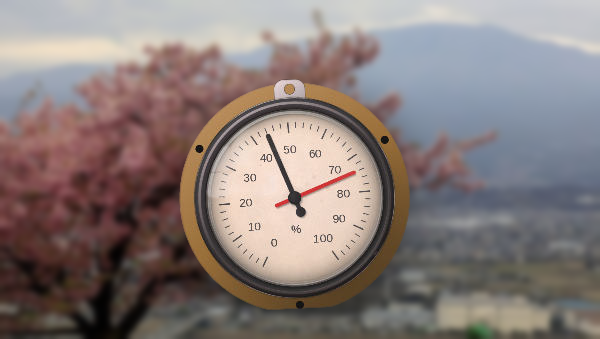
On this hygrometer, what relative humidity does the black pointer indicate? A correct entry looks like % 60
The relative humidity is % 44
